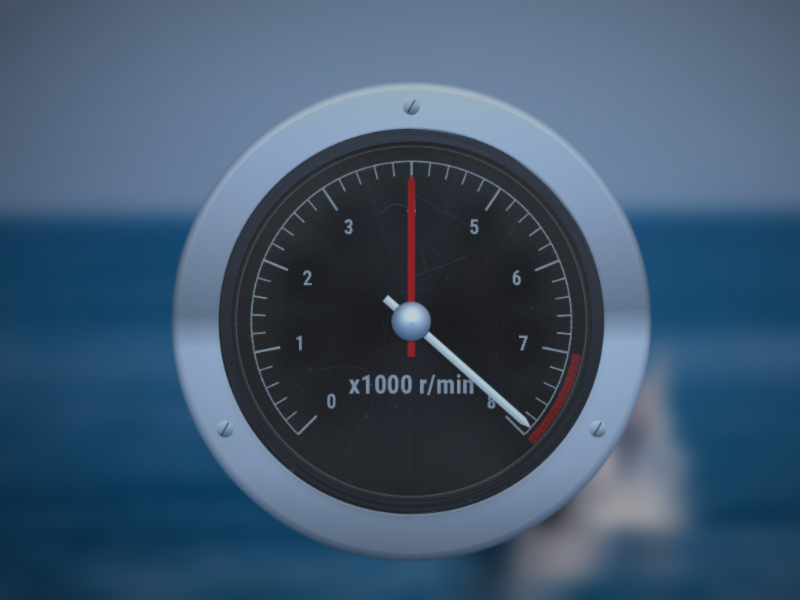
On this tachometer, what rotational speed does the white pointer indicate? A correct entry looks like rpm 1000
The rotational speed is rpm 7900
